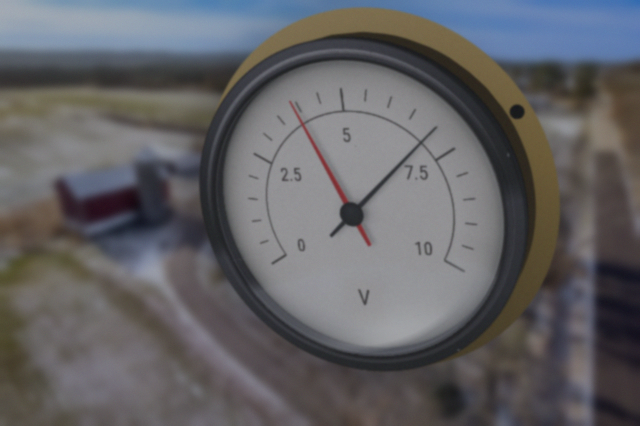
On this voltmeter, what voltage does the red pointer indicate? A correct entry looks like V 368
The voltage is V 4
